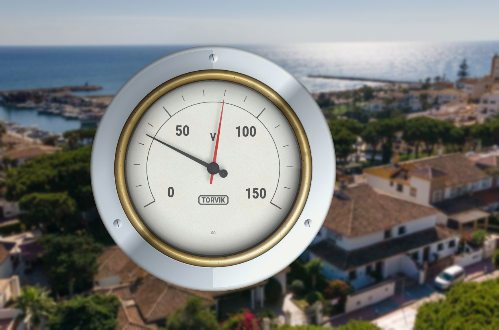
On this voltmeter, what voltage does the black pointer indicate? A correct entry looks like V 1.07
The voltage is V 35
